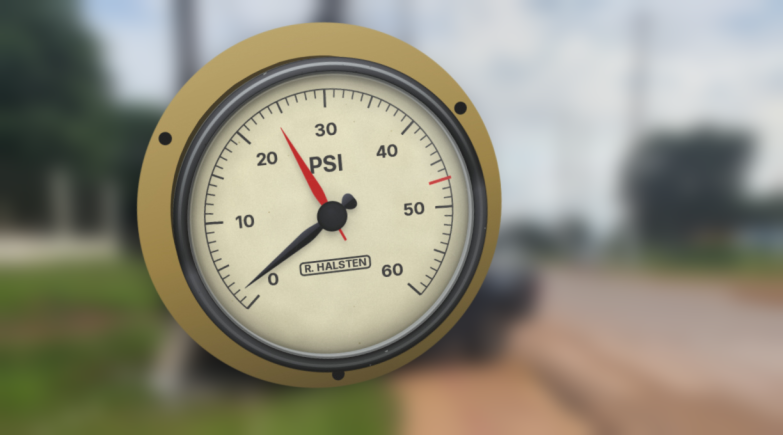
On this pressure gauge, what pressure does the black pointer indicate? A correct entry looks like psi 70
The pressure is psi 2
